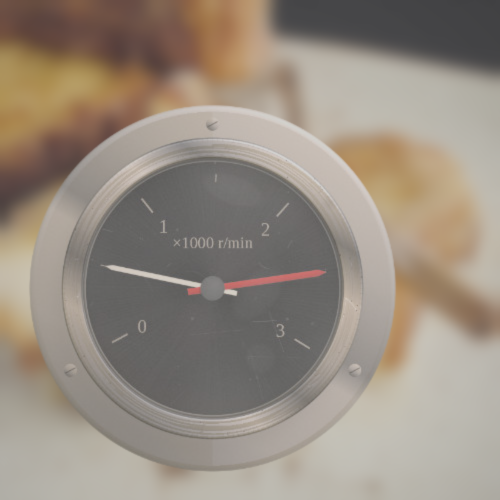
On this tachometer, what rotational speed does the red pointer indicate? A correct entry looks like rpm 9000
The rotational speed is rpm 2500
